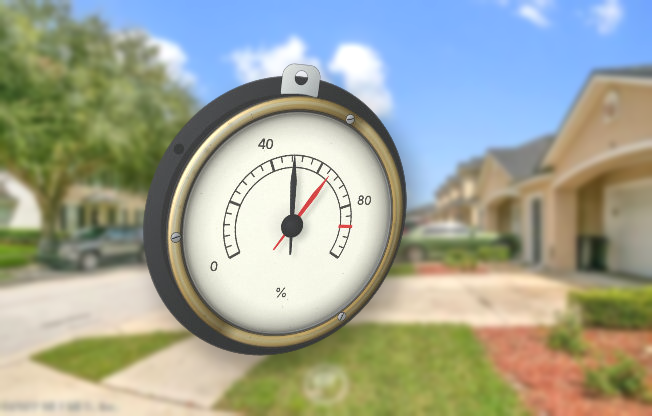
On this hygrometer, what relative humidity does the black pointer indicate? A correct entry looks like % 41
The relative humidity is % 48
